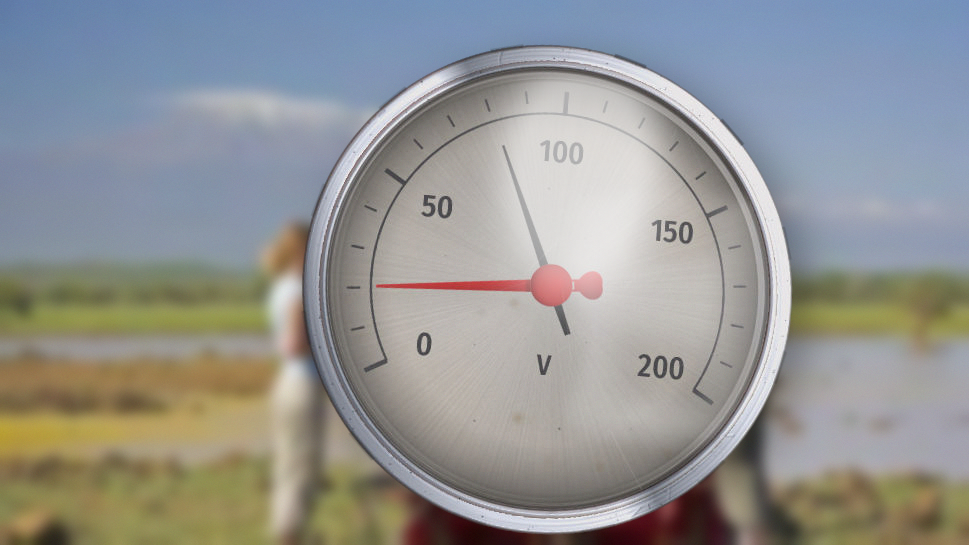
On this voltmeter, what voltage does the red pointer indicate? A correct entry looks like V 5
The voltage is V 20
